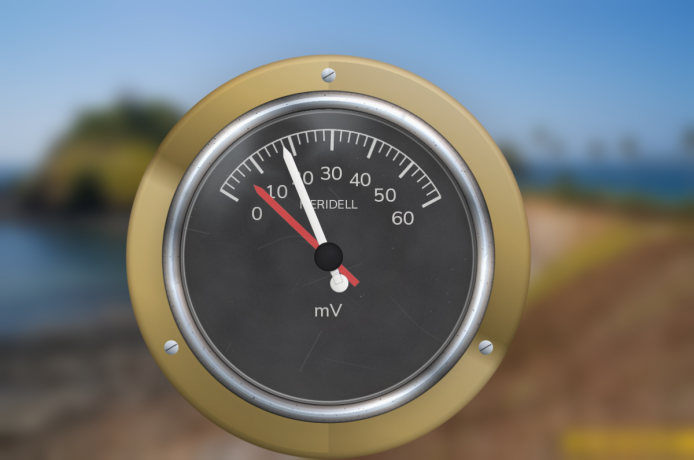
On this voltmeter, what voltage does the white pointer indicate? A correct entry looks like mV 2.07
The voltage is mV 18
